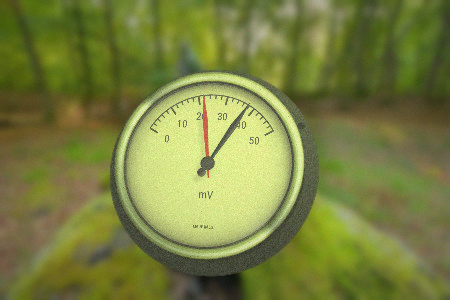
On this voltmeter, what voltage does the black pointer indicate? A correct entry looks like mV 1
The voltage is mV 38
